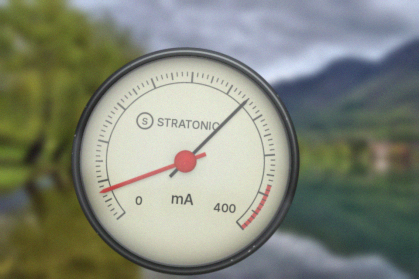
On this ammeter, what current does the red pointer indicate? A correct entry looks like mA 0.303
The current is mA 30
